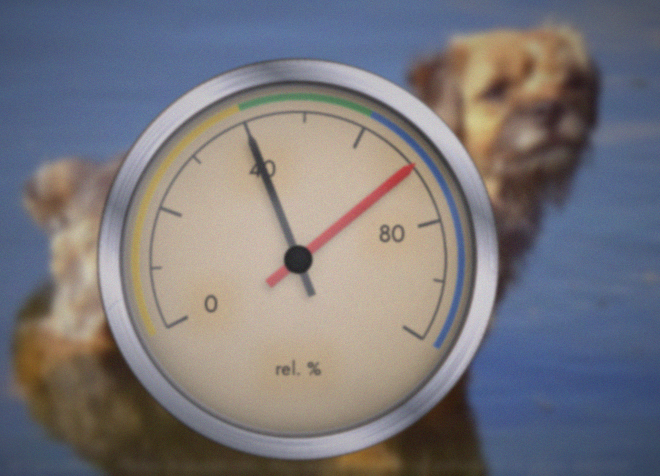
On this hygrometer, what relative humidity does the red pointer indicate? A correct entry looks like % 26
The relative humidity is % 70
